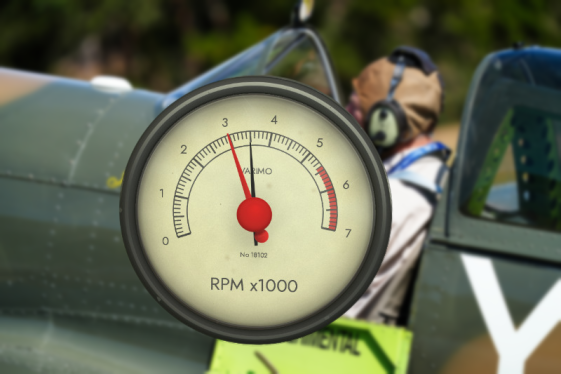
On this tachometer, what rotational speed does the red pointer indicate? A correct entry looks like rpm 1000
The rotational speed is rpm 3000
